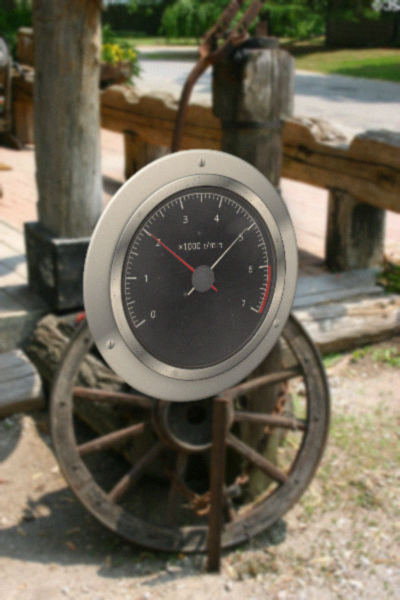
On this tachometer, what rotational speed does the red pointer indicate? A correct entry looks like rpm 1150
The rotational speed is rpm 2000
